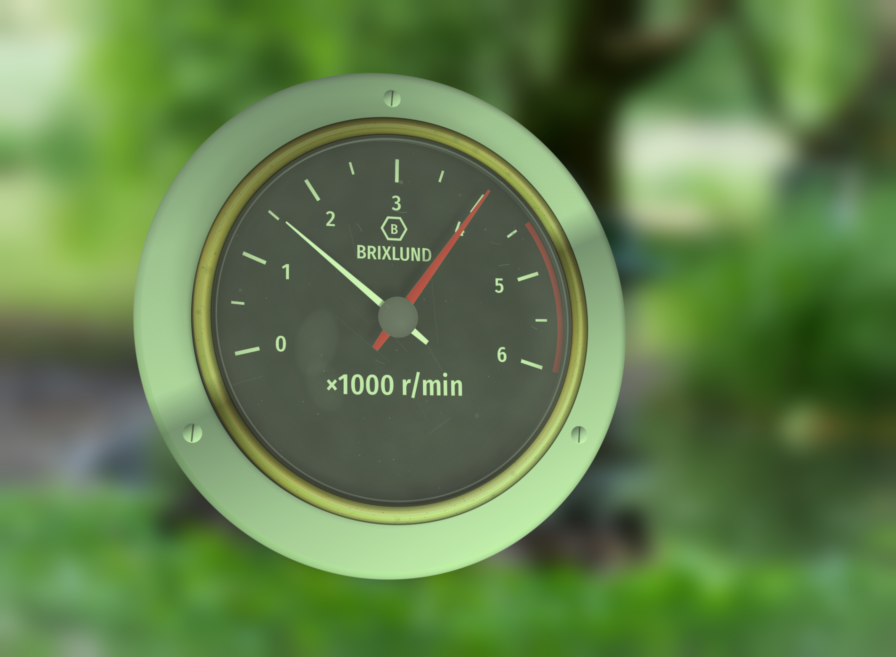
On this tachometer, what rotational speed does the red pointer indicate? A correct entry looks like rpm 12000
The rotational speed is rpm 4000
